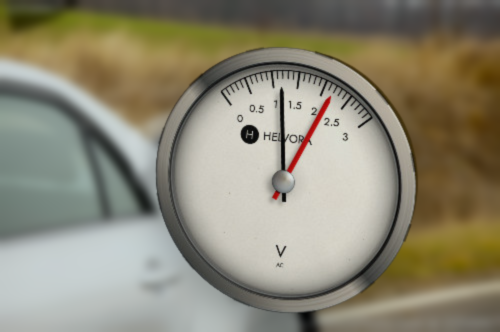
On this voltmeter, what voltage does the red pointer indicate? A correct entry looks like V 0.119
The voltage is V 2.2
